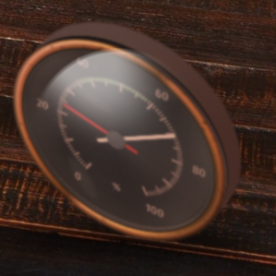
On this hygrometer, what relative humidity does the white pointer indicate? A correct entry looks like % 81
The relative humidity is % 70
